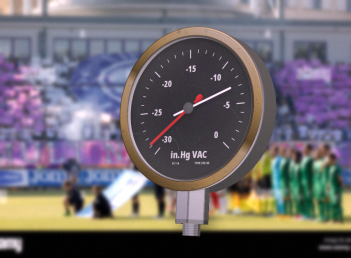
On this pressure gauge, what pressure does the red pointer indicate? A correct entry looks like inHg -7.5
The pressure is inHg -29
